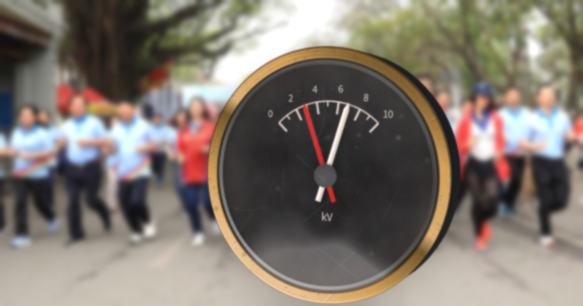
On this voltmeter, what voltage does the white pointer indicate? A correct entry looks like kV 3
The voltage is kV 7
